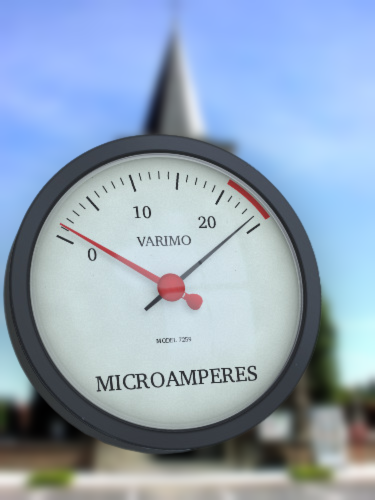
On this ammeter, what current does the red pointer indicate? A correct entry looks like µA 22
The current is µA 1
